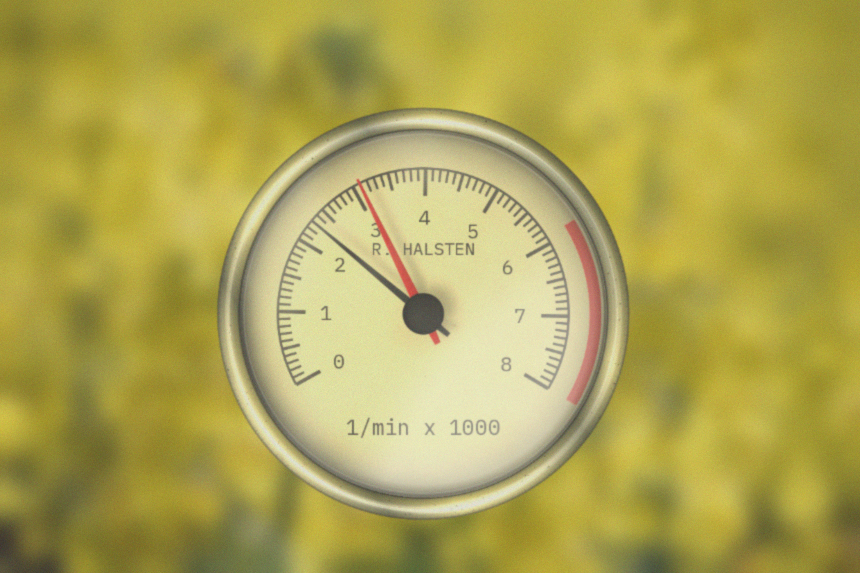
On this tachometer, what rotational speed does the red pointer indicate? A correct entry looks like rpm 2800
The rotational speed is rpm 3100
